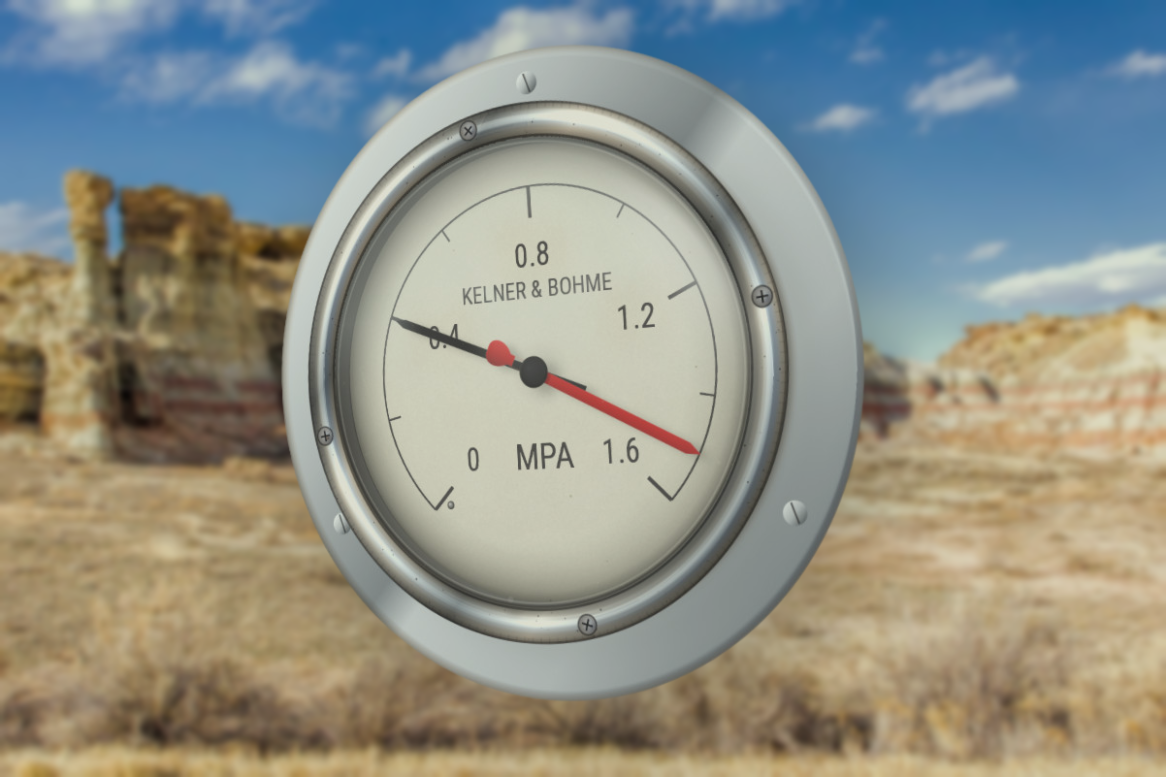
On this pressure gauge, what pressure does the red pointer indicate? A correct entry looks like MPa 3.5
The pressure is MPa 1.5
